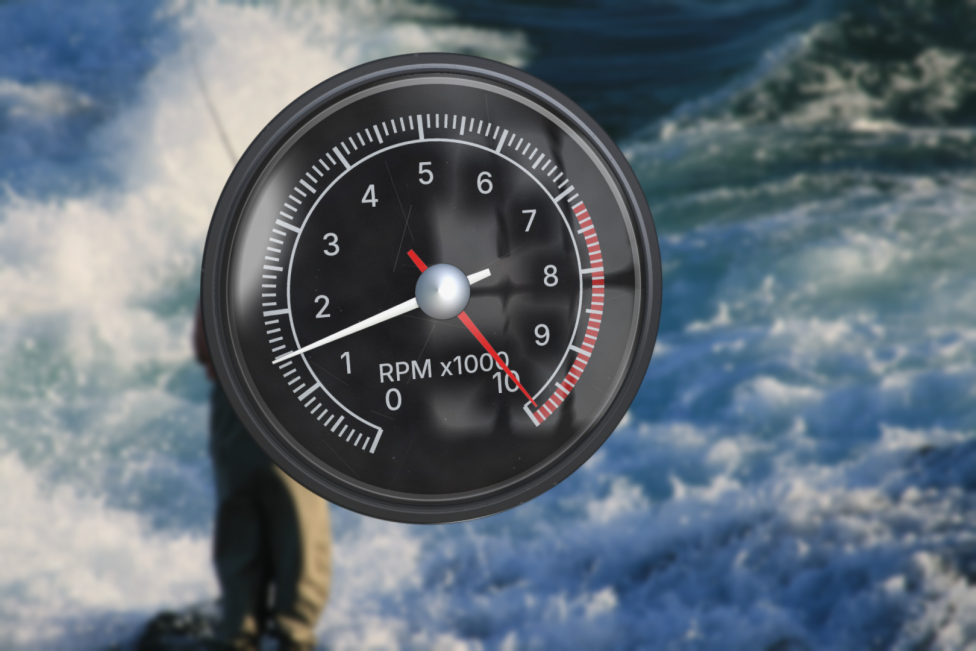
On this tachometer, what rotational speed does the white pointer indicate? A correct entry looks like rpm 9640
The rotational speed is rpm 1500
